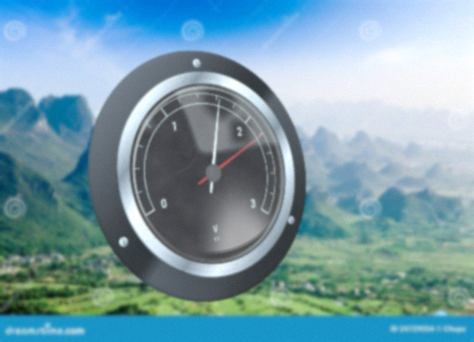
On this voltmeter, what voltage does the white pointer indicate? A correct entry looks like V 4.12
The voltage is V 1.6
